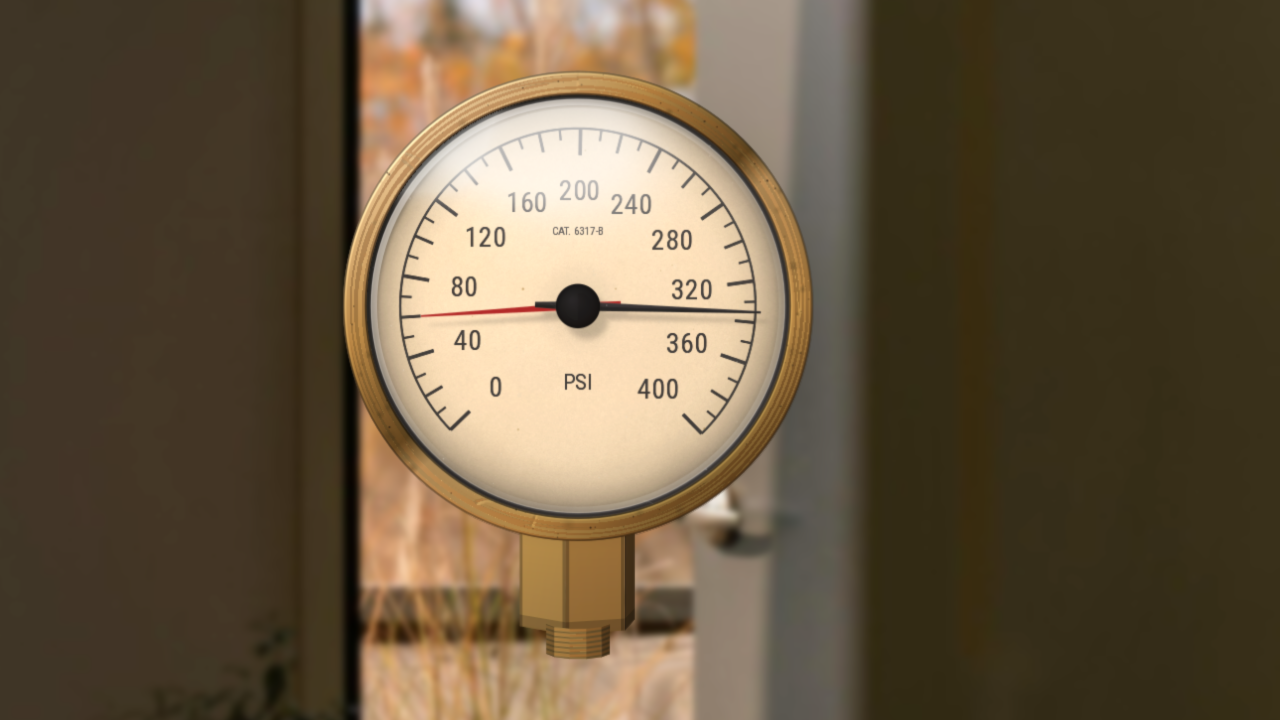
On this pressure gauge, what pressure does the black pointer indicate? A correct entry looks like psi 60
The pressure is psi 335
